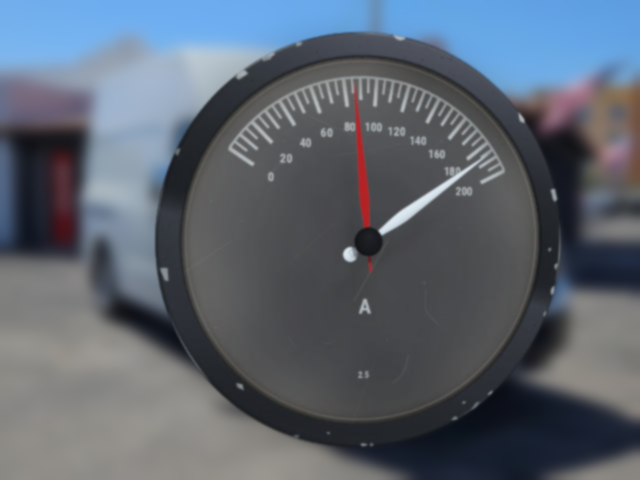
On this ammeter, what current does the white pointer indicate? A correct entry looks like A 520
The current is A 185
